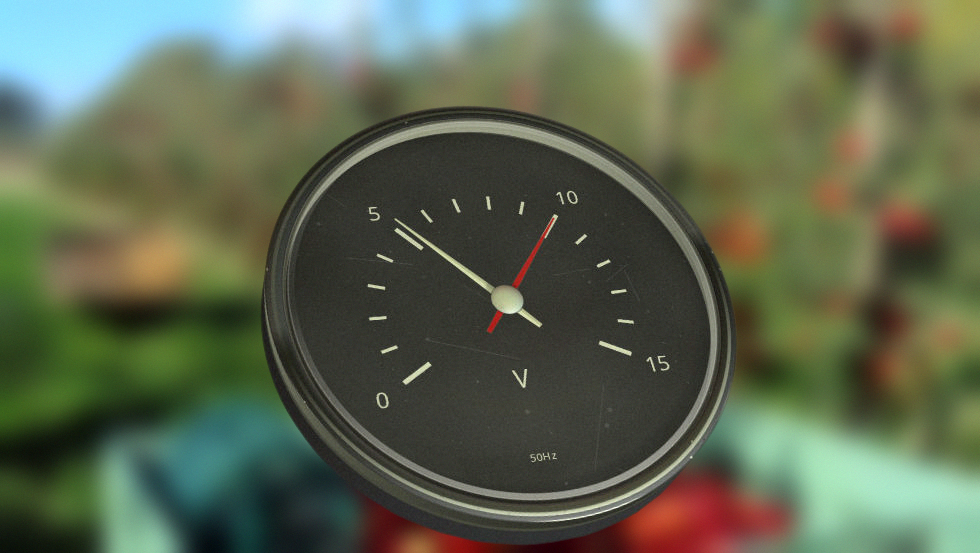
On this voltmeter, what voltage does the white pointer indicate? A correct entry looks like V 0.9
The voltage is V 5
